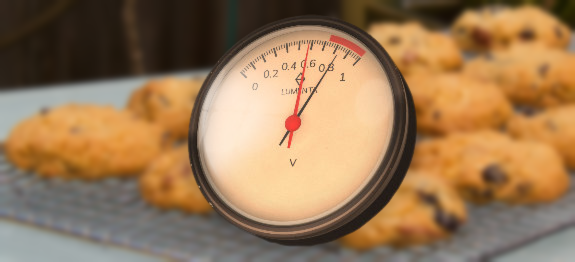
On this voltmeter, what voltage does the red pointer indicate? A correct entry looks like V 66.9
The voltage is V 0.6
